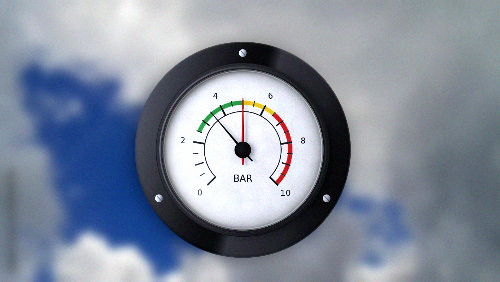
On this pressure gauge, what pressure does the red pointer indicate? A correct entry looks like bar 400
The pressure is bar 5
